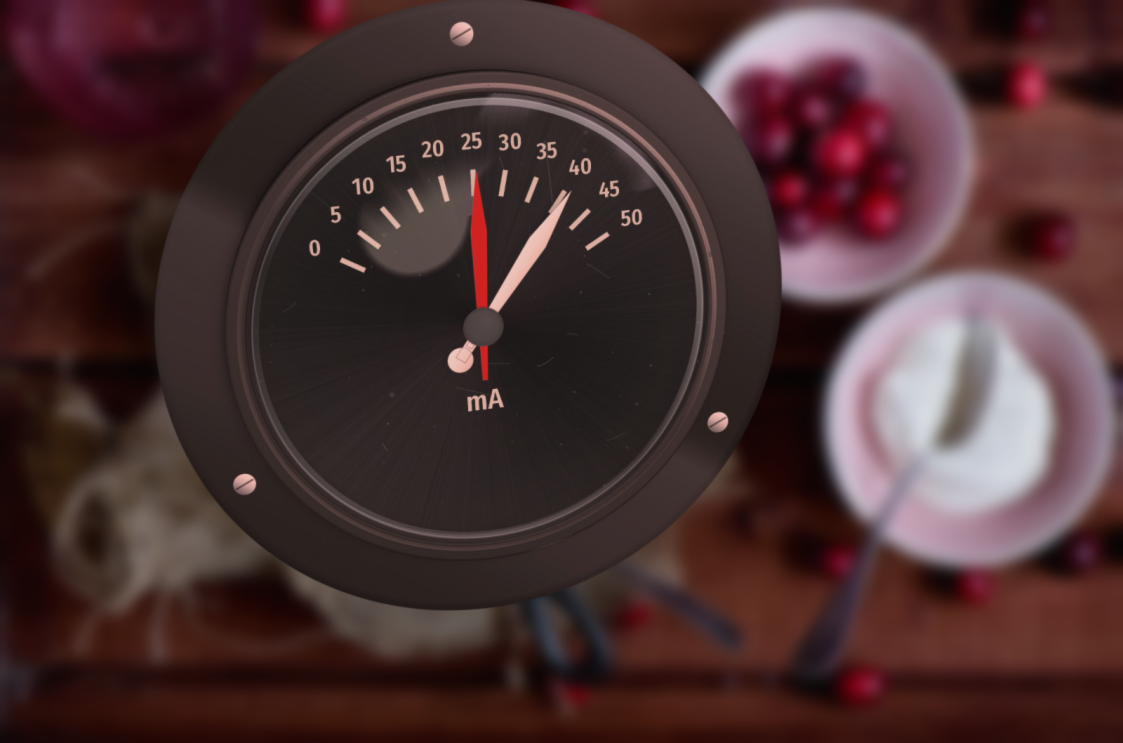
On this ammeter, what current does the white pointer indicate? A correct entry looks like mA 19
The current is mA 40
